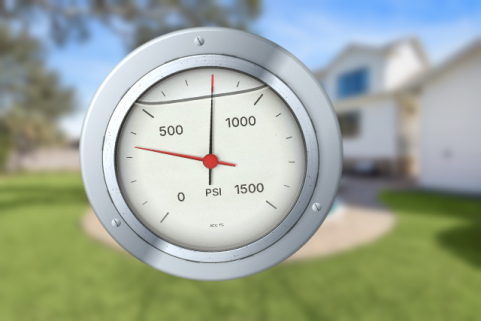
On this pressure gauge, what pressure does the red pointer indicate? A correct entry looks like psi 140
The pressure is psi 350
